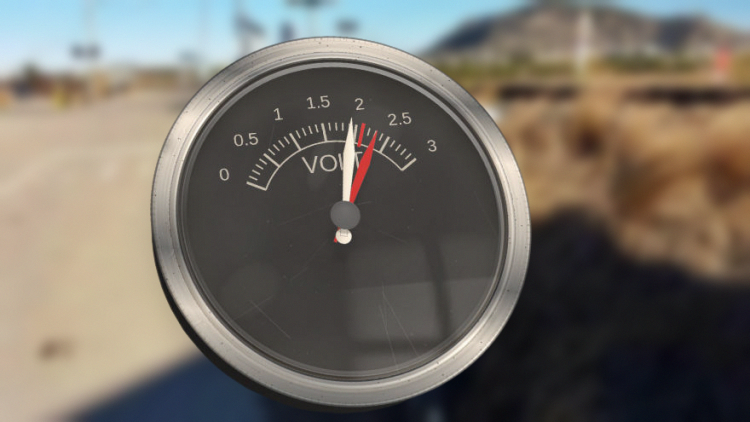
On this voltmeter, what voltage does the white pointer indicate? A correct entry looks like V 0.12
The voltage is V 1.9
